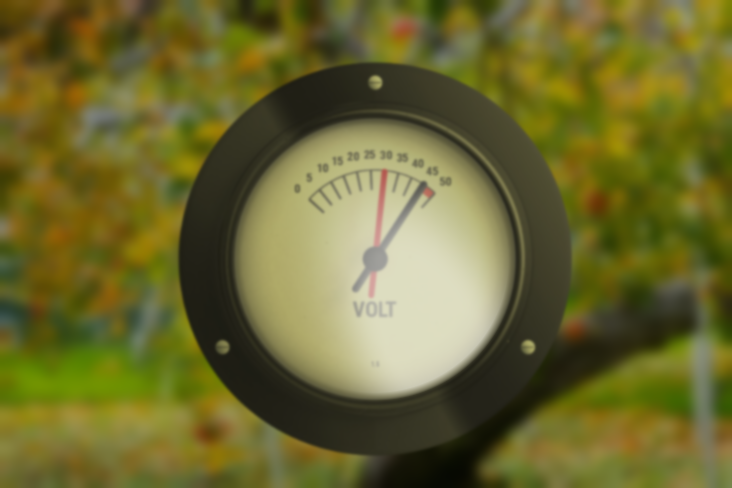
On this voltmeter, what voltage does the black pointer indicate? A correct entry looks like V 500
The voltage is V 45
